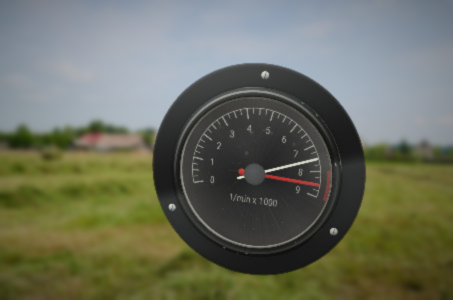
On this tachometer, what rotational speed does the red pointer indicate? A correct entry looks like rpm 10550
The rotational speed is rpm 8500
